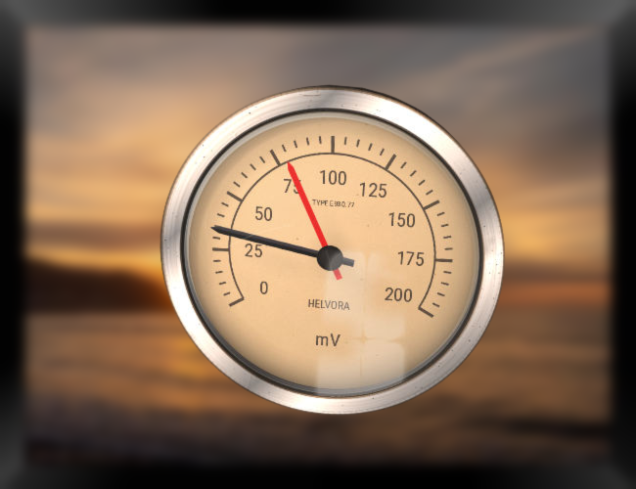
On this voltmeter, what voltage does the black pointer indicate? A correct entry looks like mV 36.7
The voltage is mV 35
